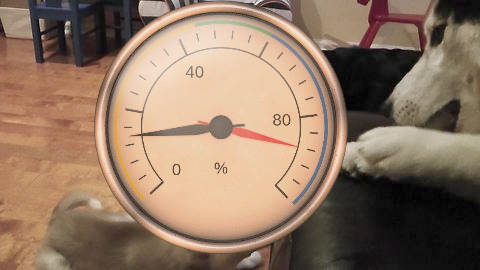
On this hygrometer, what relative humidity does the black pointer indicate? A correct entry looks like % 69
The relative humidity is % 14
